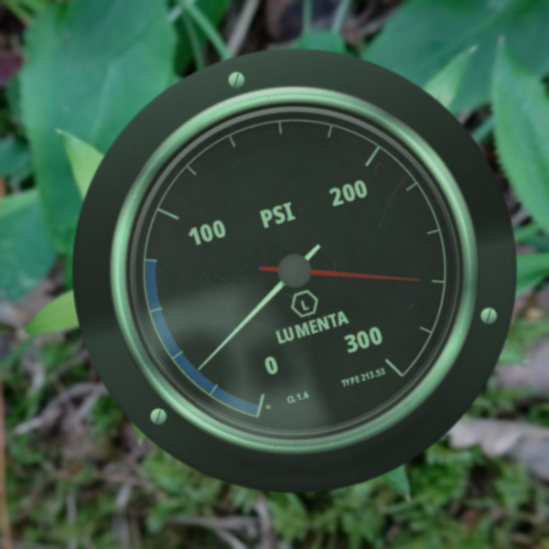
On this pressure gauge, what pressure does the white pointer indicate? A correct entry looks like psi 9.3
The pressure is psi 30
